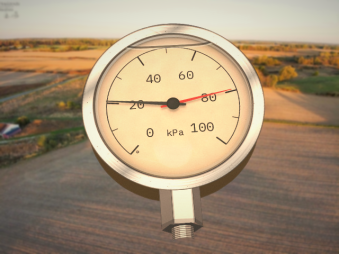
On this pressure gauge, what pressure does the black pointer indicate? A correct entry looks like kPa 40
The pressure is kPa 20
